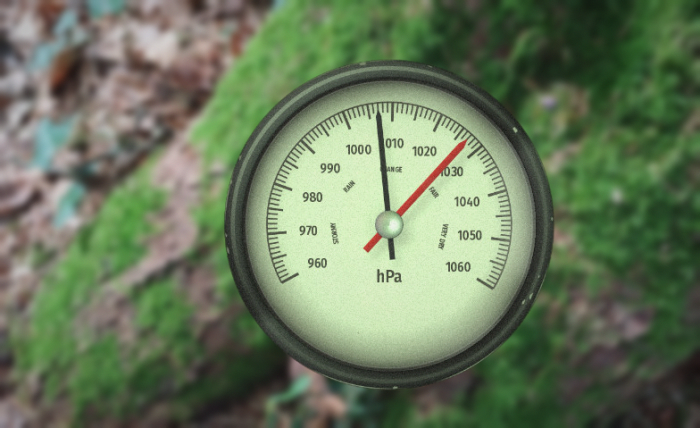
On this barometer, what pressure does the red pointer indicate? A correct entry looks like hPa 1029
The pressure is hPa 1027
